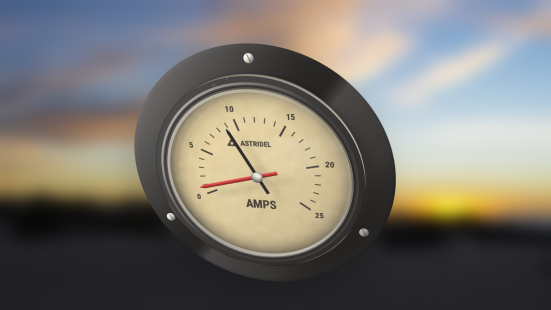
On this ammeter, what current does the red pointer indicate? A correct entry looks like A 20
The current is A 1
